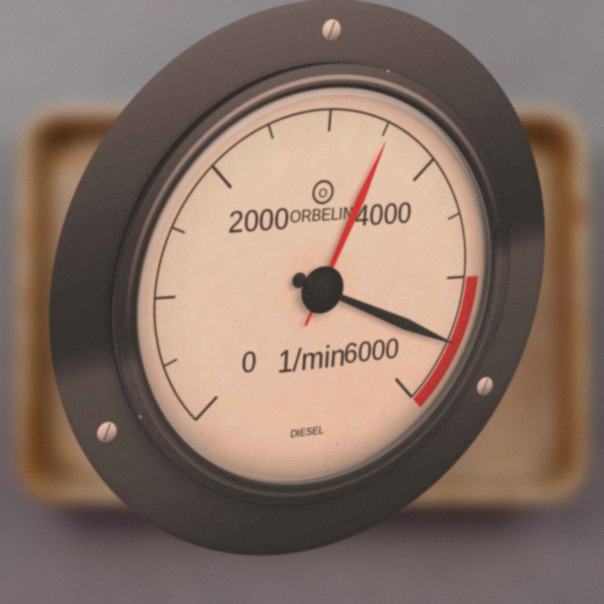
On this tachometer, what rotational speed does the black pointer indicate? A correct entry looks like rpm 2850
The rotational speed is rpm 5500
